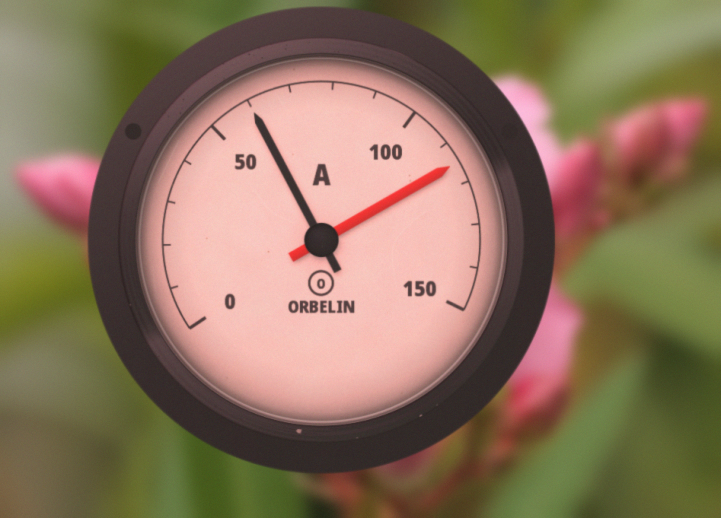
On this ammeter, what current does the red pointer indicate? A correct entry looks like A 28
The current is A 115
